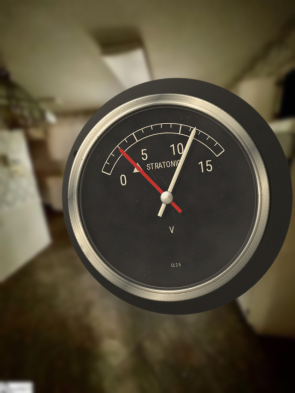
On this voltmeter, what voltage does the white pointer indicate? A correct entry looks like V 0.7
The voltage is V 11.5
